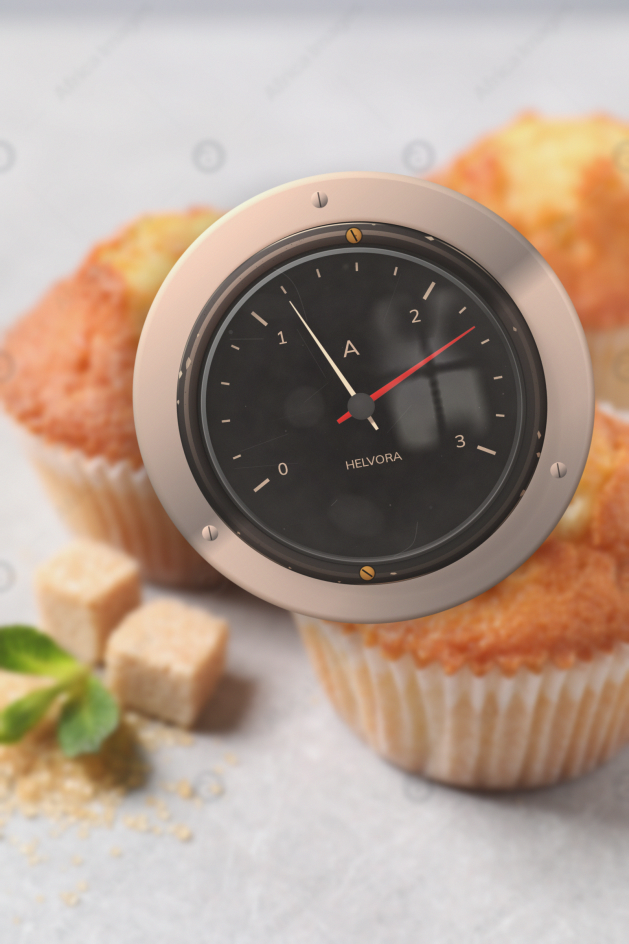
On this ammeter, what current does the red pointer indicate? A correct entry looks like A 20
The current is A 2.3
